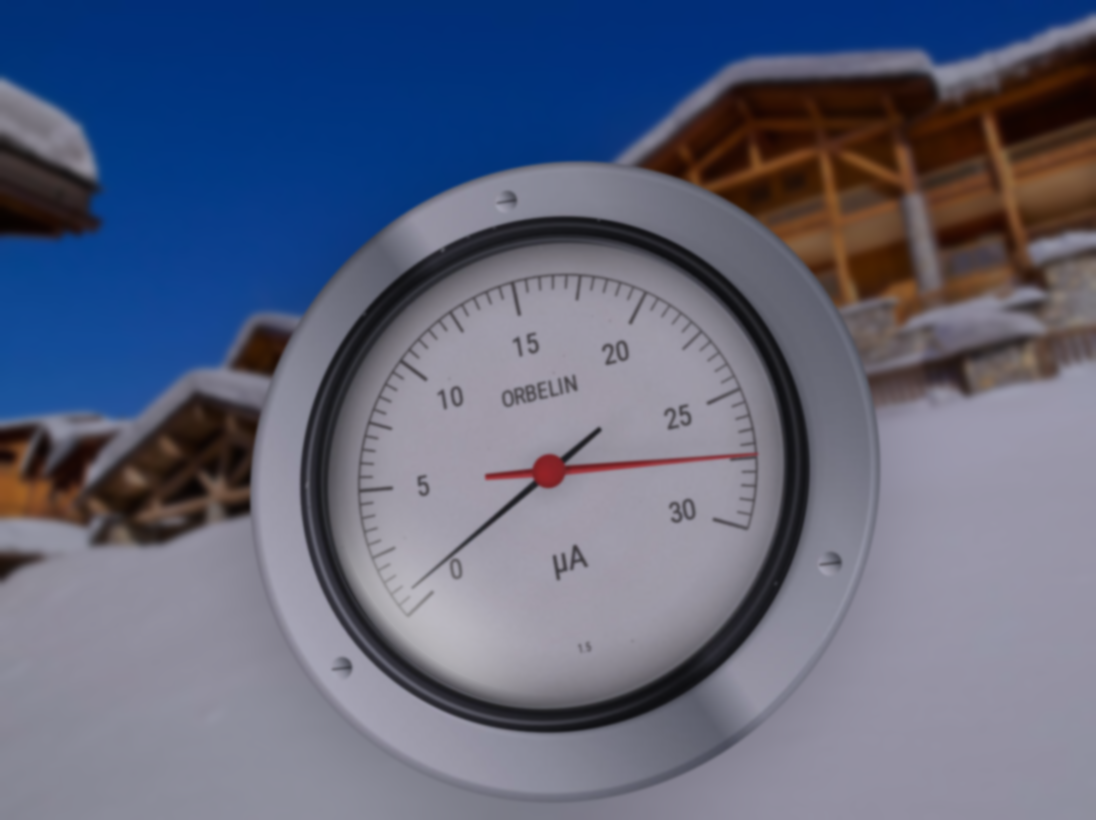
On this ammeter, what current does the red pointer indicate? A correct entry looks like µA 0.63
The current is µA 27.5
